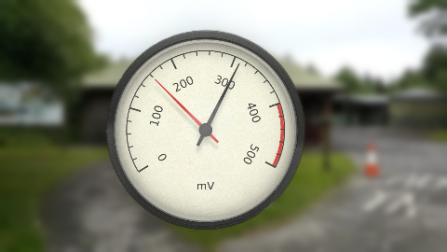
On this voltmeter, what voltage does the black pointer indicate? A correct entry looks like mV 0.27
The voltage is mV 310
